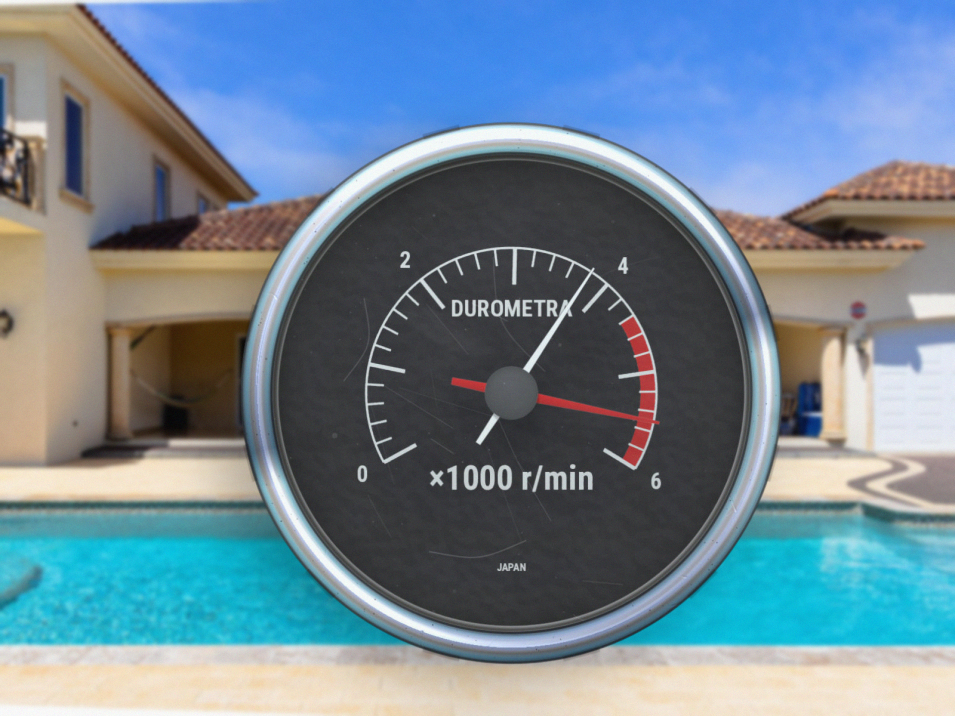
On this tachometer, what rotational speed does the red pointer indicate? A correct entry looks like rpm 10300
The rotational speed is rpm 5500
